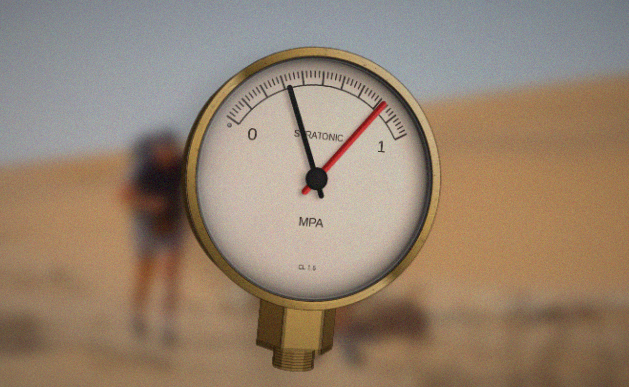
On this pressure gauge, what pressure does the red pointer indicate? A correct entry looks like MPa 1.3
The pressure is MPa 0.82
